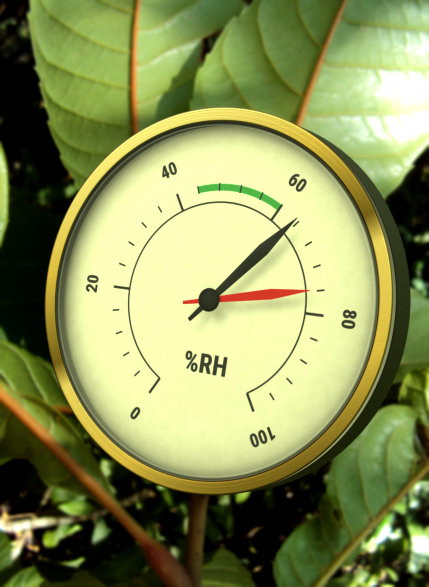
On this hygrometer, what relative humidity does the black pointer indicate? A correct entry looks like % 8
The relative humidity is % 64
